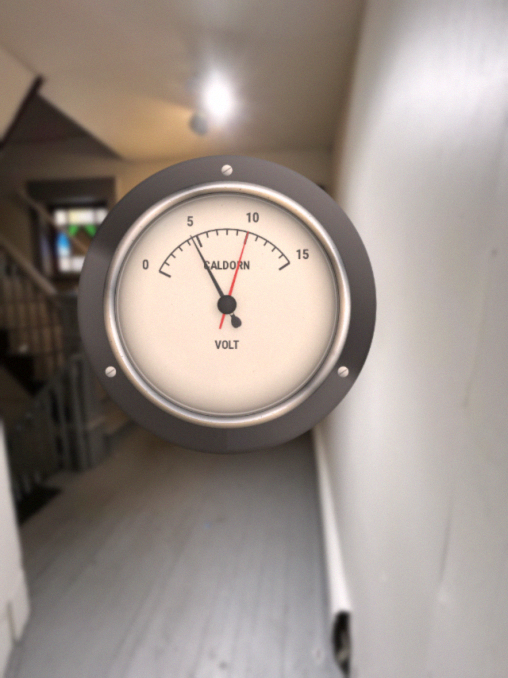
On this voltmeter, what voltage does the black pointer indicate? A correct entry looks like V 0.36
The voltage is V 4.5
